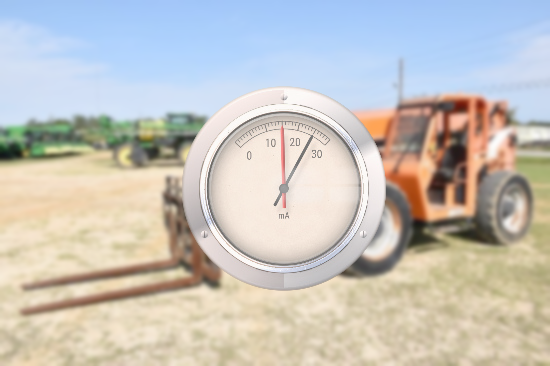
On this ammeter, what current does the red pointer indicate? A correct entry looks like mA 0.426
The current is mA 15
